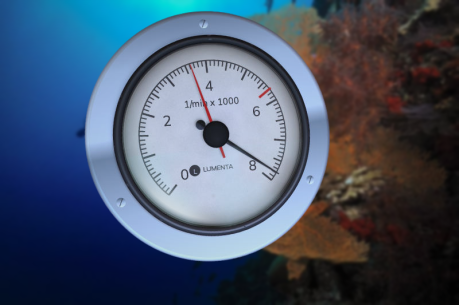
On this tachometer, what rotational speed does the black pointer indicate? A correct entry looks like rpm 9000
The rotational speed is rpm 7800
